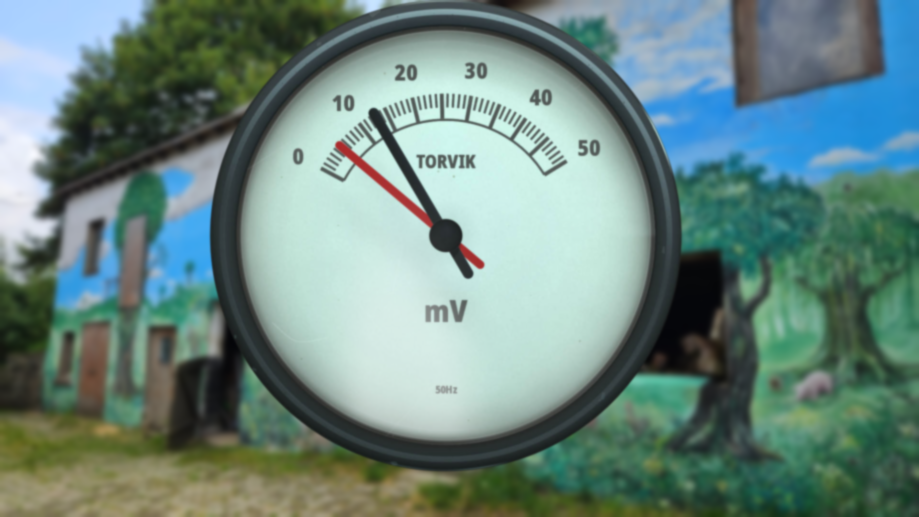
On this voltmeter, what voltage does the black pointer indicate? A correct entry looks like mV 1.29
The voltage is mV 13
